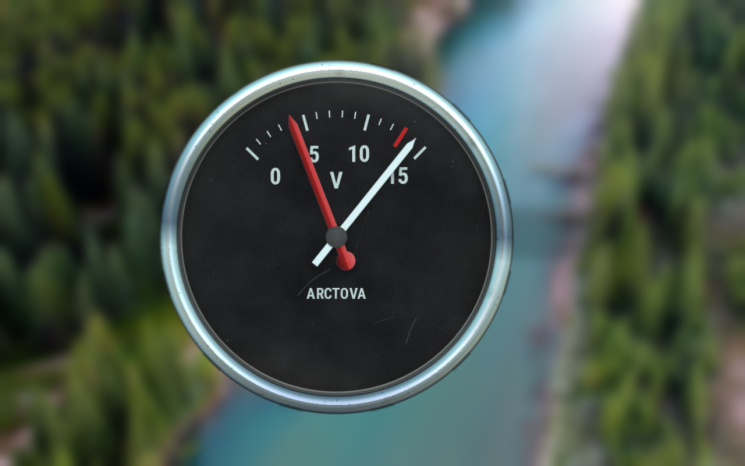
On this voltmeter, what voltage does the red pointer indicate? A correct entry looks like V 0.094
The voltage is V 4
